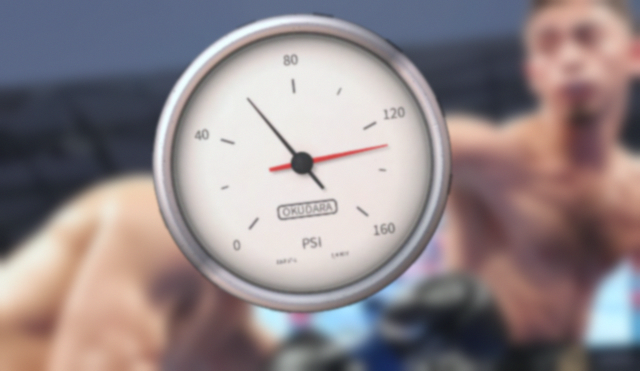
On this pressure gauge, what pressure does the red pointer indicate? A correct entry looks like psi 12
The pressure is psi 130
